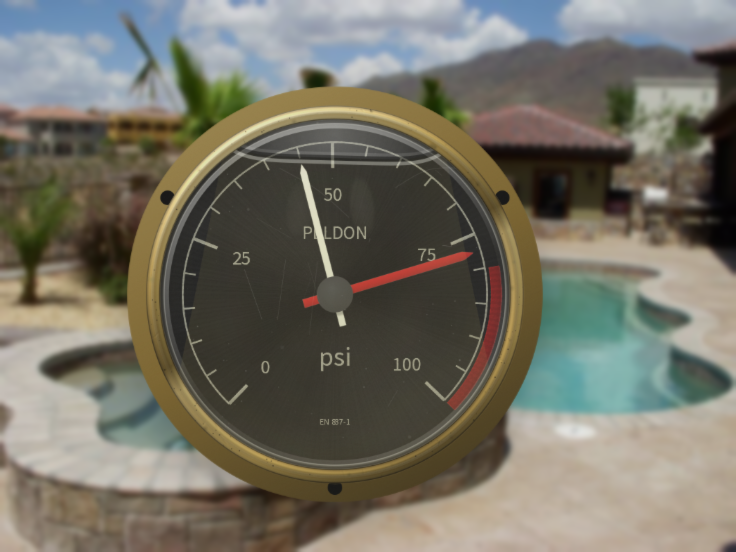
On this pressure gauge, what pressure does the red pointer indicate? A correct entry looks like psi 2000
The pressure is psi 77.5
